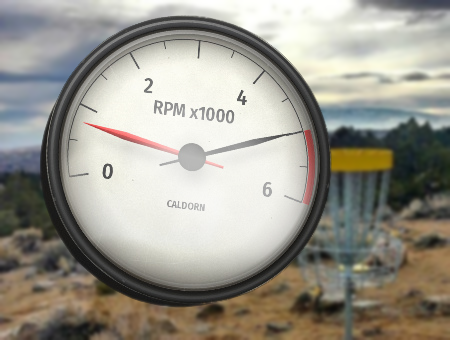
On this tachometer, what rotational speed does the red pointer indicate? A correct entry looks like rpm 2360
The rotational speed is rpm 750
